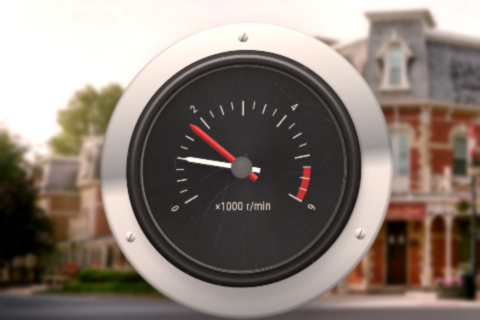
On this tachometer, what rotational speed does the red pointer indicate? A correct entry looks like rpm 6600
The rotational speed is rpm 1750
